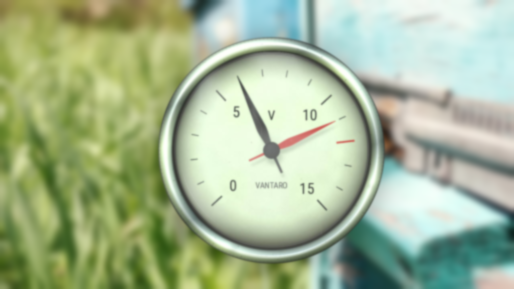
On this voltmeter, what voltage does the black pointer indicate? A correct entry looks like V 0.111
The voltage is V 6
